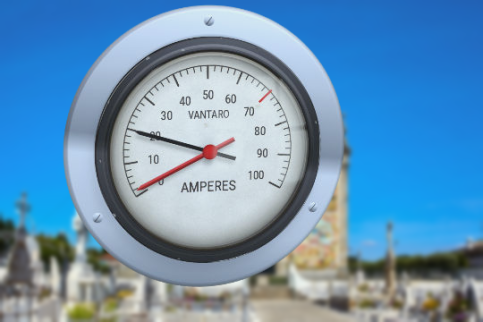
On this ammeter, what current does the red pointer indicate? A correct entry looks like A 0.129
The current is A 2
